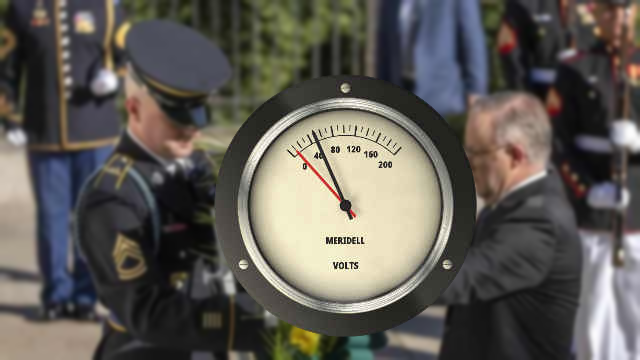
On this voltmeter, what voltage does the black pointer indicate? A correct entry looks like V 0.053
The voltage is V 50
